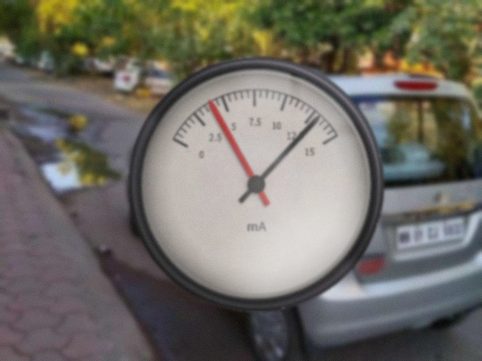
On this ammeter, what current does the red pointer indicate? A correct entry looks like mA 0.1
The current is mA 4
